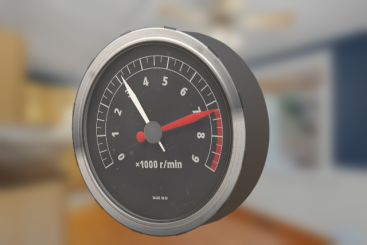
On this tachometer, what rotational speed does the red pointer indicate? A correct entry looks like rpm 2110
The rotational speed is rpm 7250
